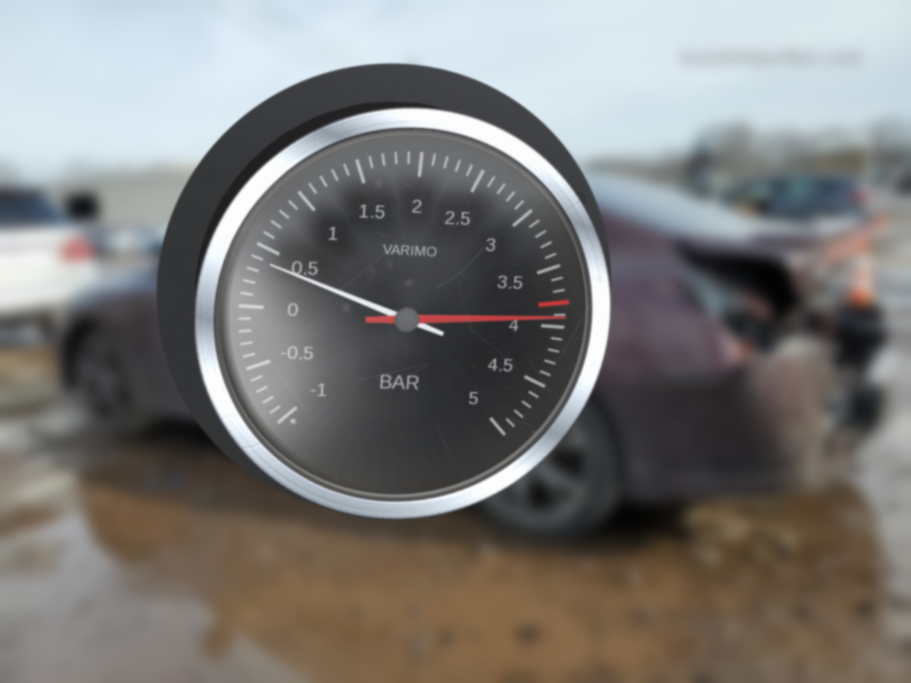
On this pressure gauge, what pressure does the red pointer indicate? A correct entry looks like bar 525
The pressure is bar 3.9
